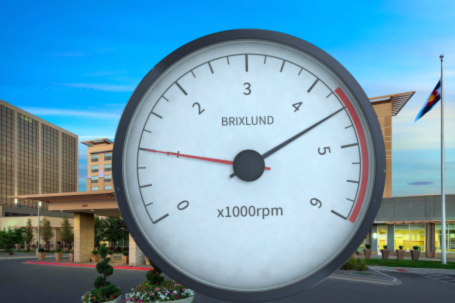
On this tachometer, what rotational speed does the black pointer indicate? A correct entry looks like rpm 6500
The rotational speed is rpm 4500
